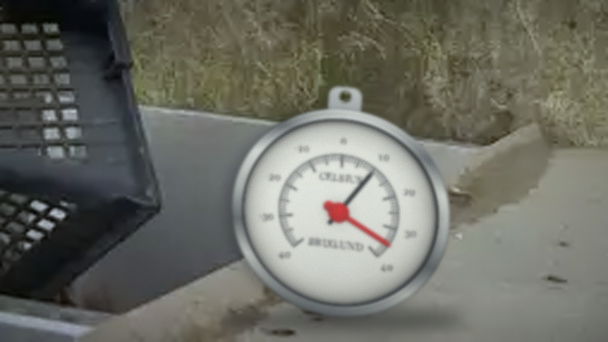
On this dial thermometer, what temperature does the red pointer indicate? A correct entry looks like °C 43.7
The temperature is °C 35
